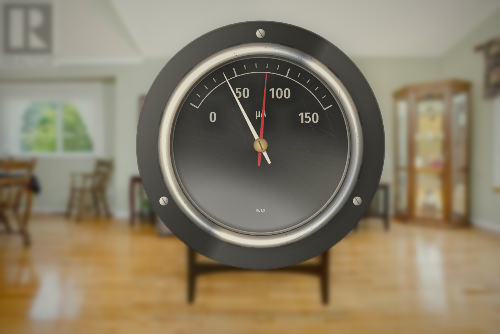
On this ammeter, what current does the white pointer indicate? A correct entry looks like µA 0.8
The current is µA 40
